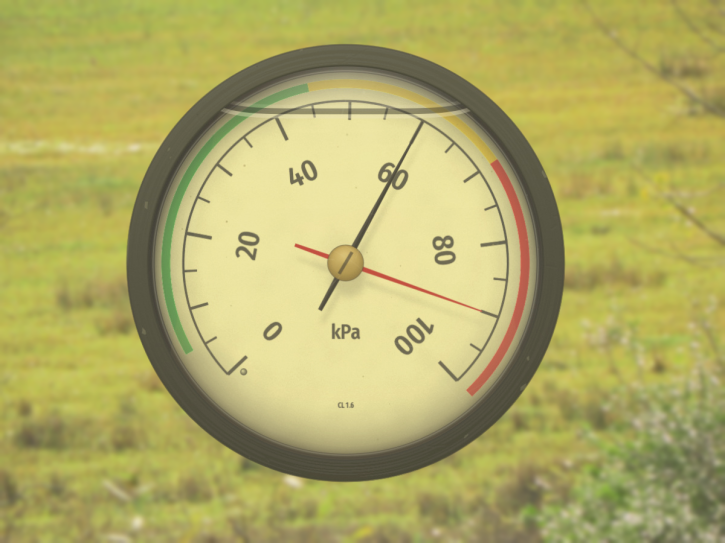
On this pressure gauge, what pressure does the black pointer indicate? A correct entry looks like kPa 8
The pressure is kPa 60
